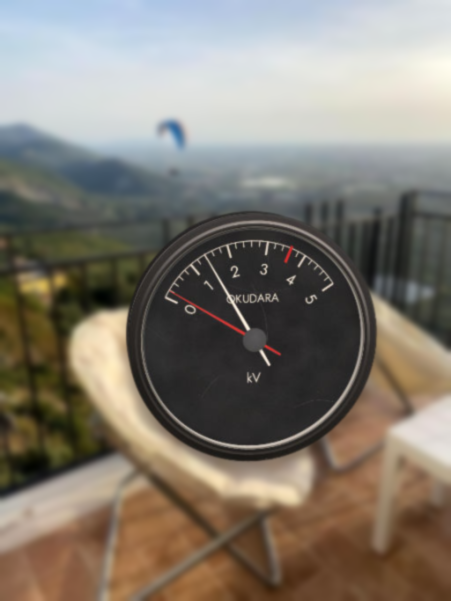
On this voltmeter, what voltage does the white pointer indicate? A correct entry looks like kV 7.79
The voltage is kV 1.4
